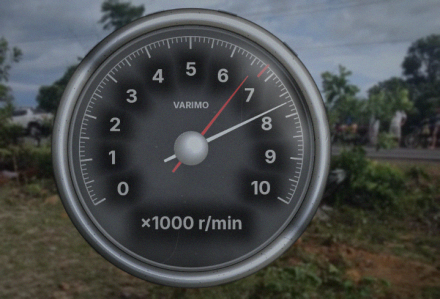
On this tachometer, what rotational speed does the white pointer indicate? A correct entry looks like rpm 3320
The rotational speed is rpm 7700
